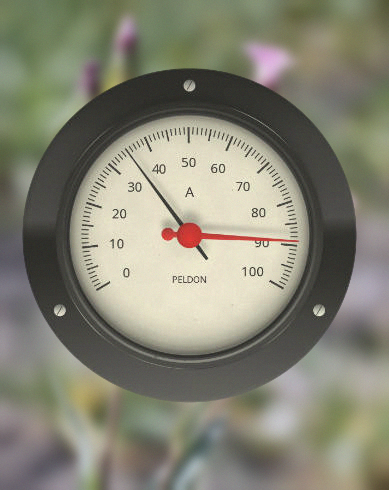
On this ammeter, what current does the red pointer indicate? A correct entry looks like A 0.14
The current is A 89
